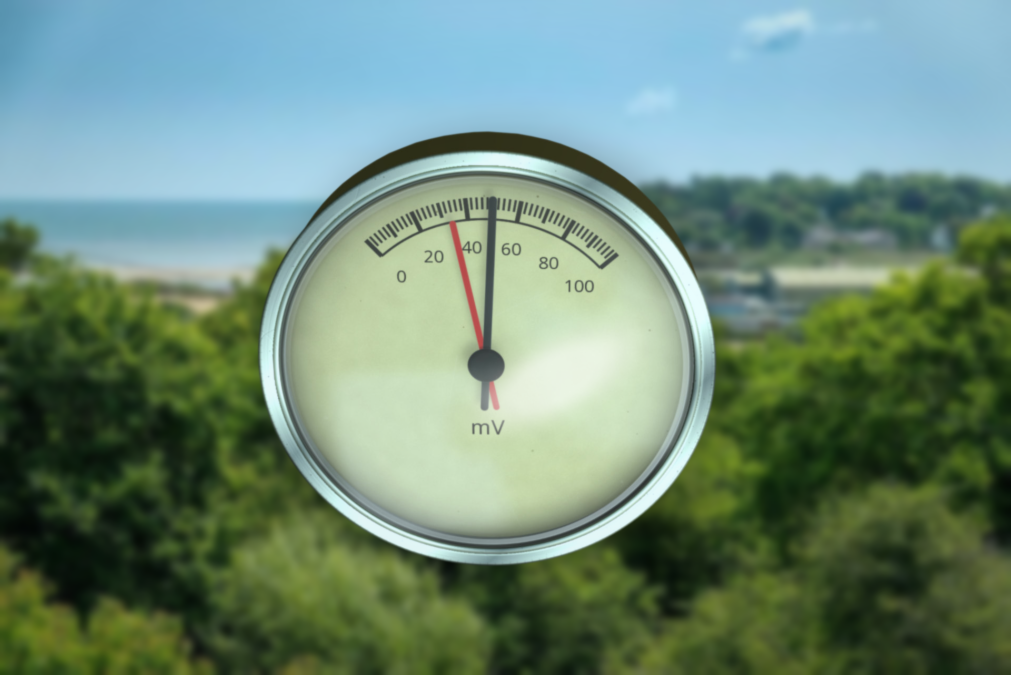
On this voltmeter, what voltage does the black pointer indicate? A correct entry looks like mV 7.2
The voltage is mV 50
